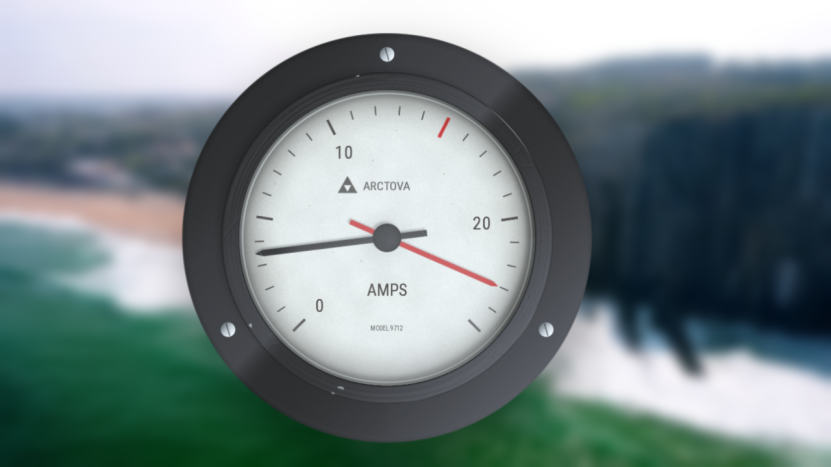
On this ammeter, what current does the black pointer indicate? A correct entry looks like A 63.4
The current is A 3.5
